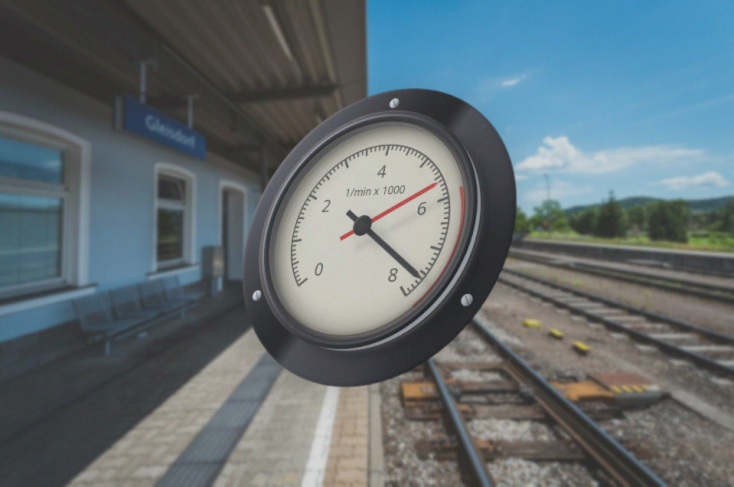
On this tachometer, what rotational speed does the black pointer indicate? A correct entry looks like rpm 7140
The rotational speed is rpm 7600
